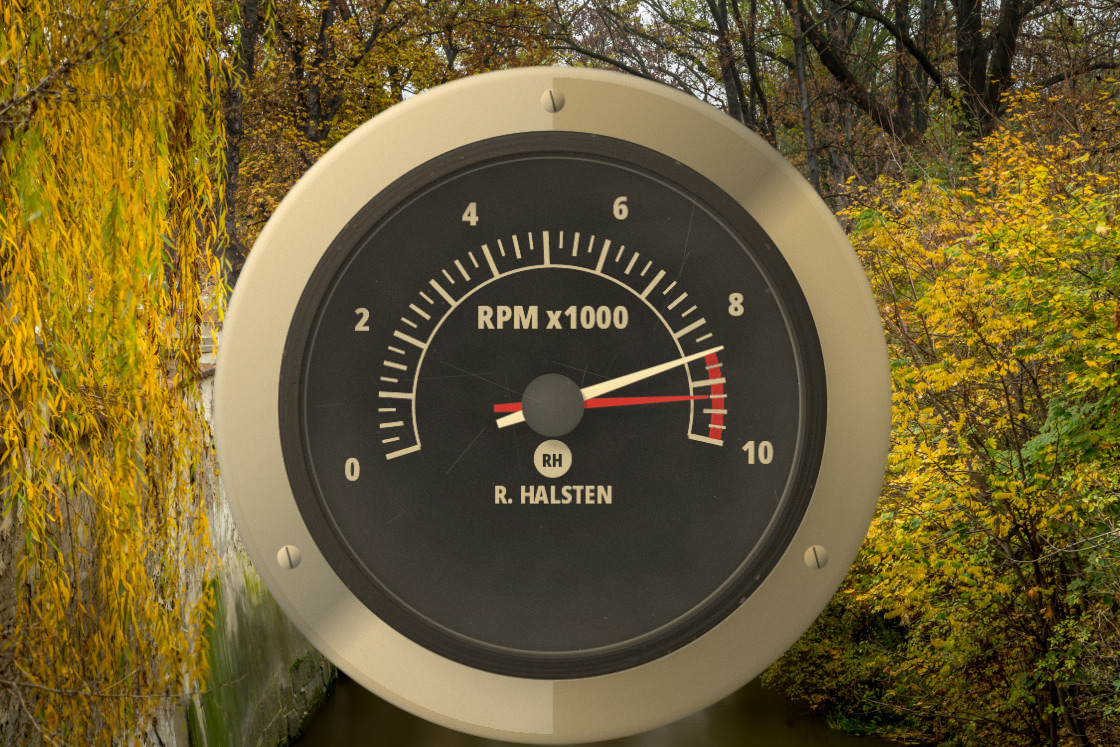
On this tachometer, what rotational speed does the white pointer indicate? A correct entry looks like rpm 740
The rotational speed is rpm 8500
